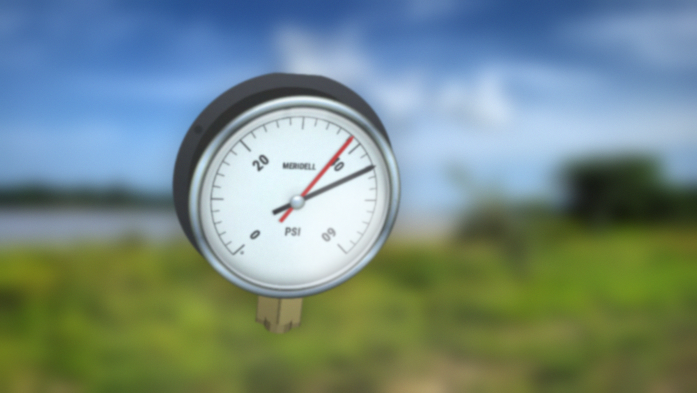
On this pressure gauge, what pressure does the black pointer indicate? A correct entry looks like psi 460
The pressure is psi 44
